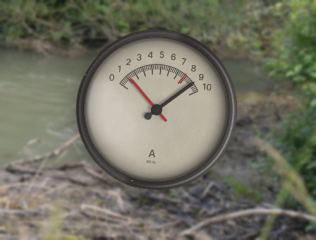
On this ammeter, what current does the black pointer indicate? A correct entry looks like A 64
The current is A 9
